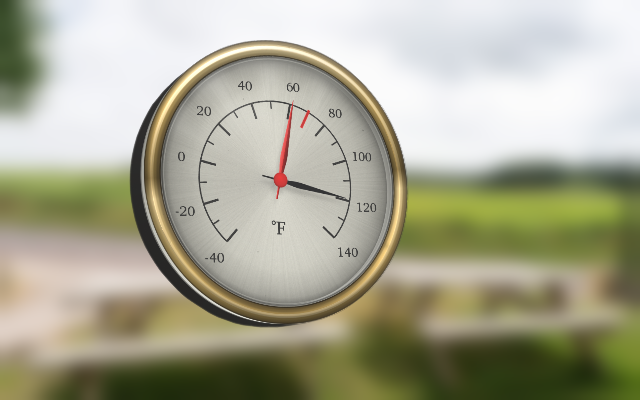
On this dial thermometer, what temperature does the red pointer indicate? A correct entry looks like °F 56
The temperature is °F 60
